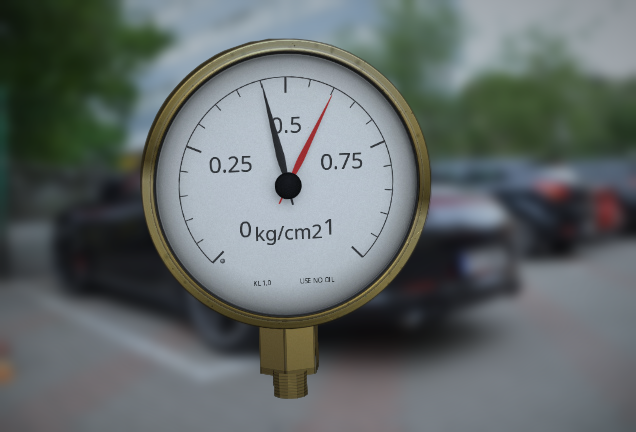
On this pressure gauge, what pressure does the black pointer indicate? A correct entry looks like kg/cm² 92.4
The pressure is kg/cm² 0.45
